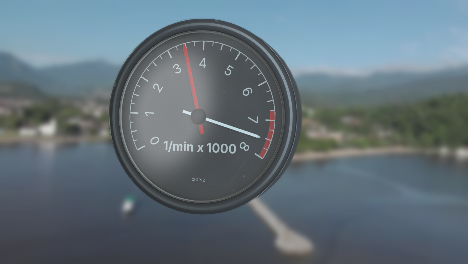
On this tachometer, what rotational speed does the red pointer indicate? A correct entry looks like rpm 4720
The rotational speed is rpm 3500
